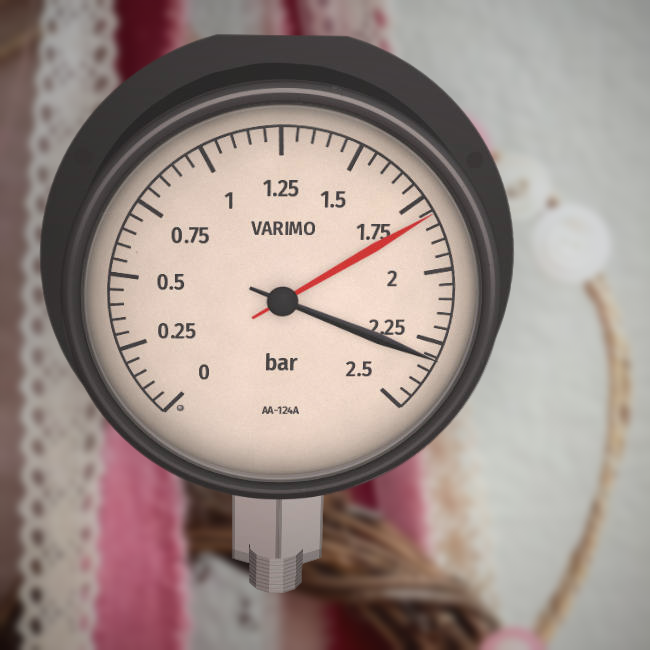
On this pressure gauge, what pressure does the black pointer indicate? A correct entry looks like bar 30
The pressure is bar 2.3
